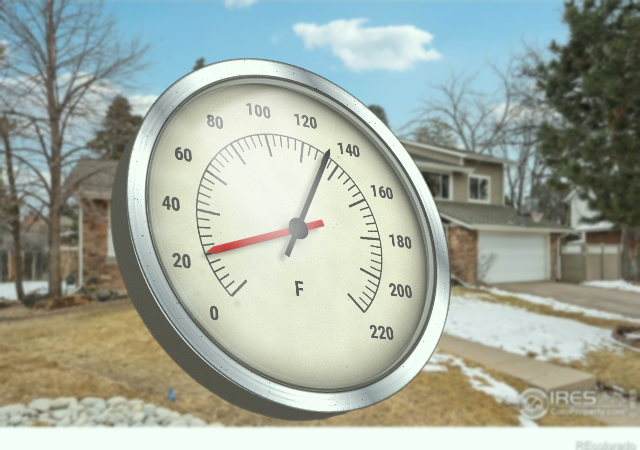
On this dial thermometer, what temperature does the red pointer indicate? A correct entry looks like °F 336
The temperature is °F 20
